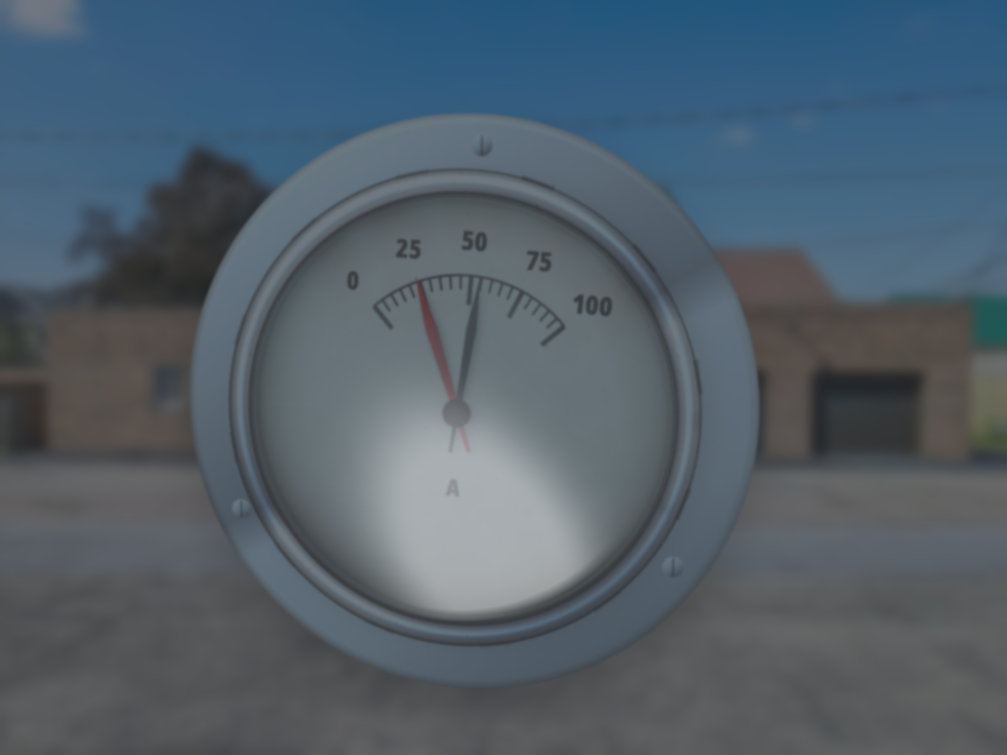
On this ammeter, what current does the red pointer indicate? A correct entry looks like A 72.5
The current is A 25
